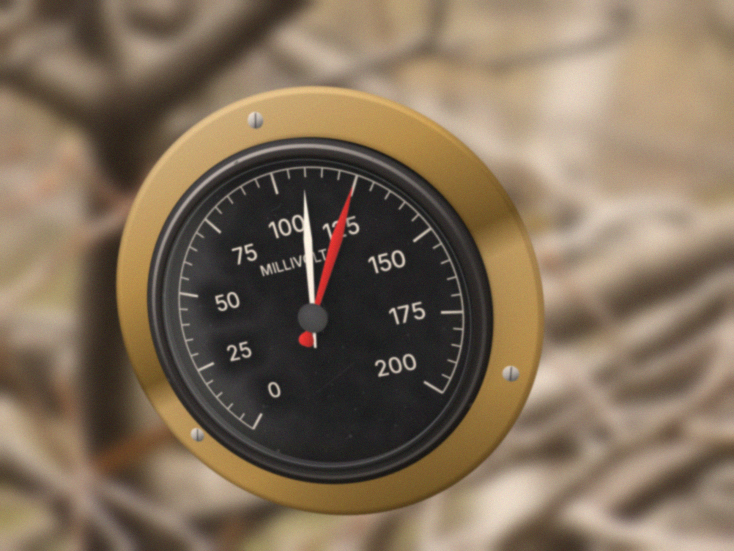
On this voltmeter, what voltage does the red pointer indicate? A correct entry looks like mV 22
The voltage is mV 125
